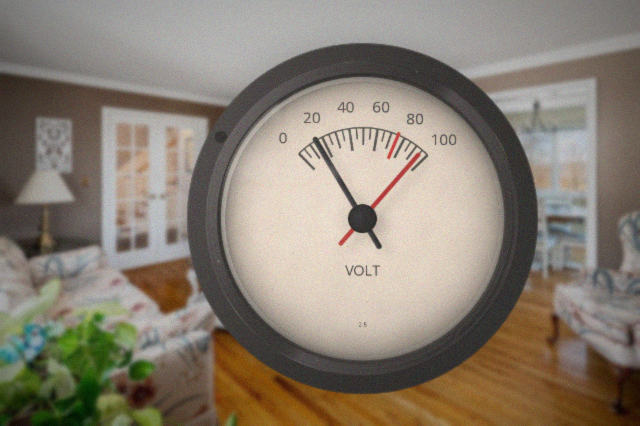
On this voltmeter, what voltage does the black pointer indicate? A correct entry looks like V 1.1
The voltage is V 15
